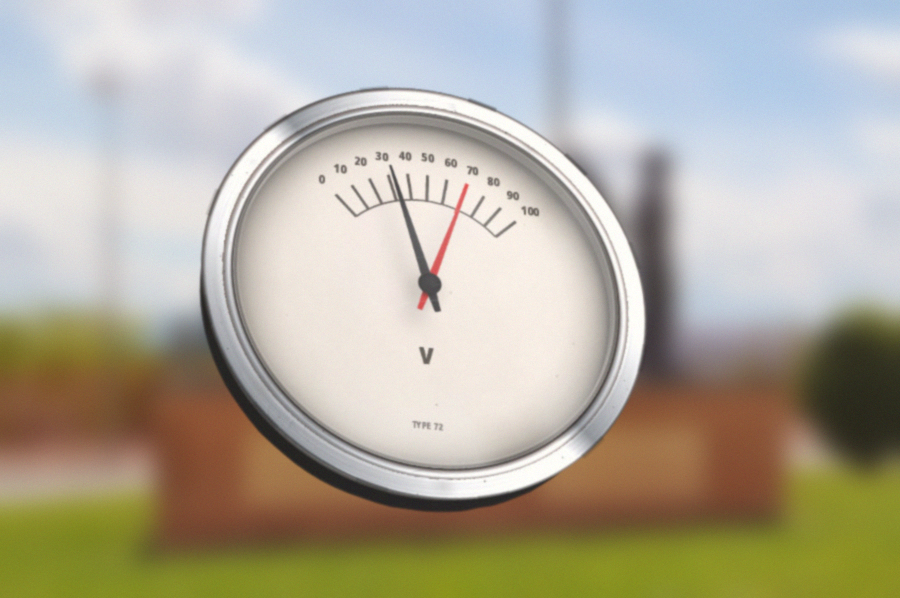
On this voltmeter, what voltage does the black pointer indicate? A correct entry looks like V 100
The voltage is V 30
